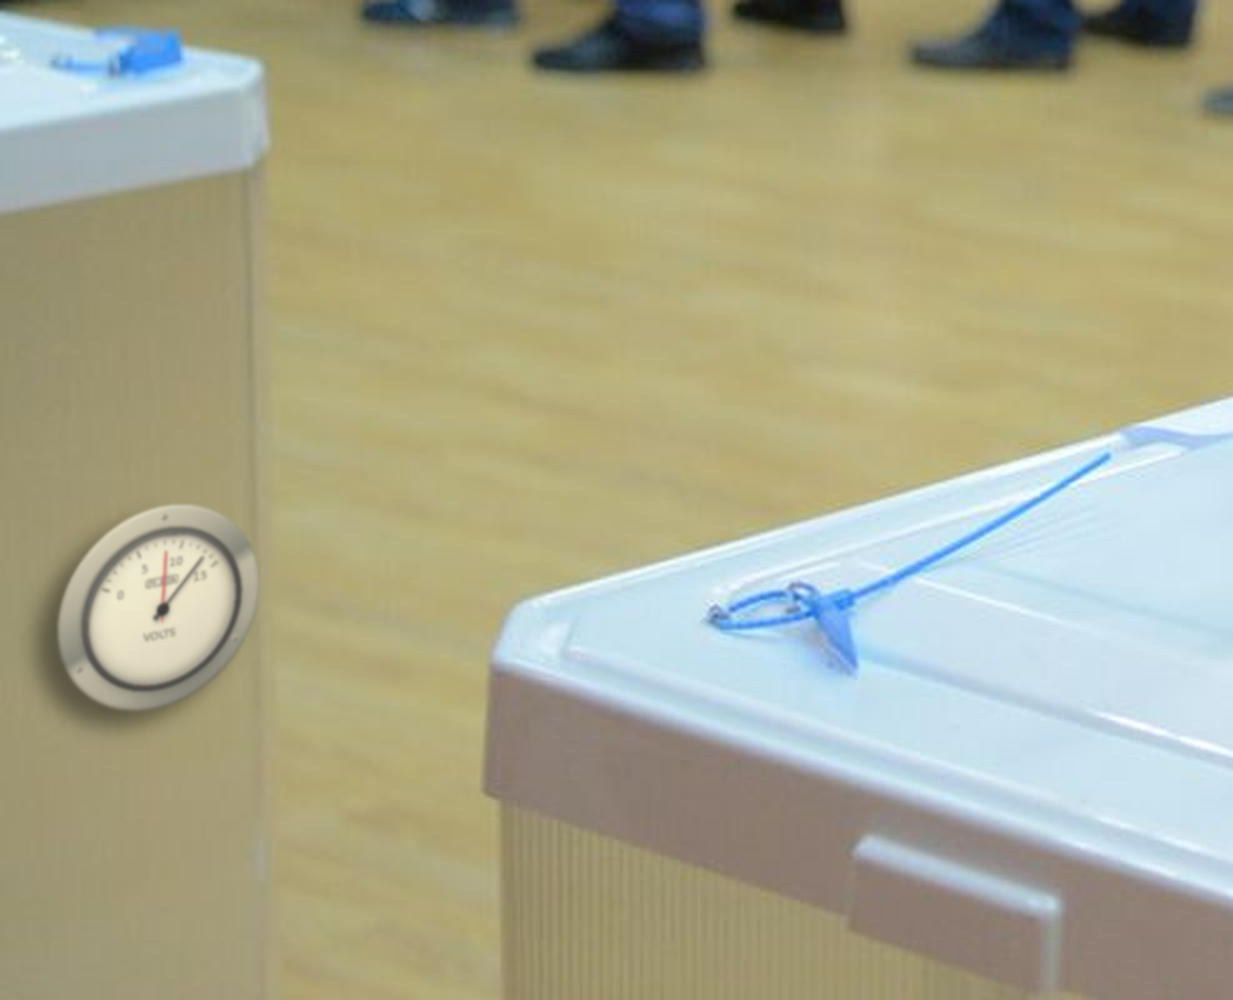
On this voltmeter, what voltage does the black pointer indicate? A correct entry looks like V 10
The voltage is V 13
